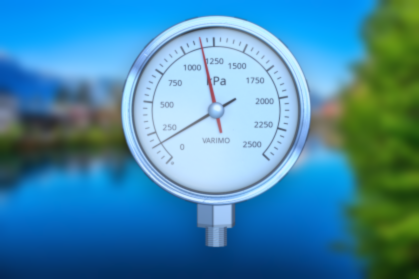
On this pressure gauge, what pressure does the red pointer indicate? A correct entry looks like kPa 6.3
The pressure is kPa 1150
